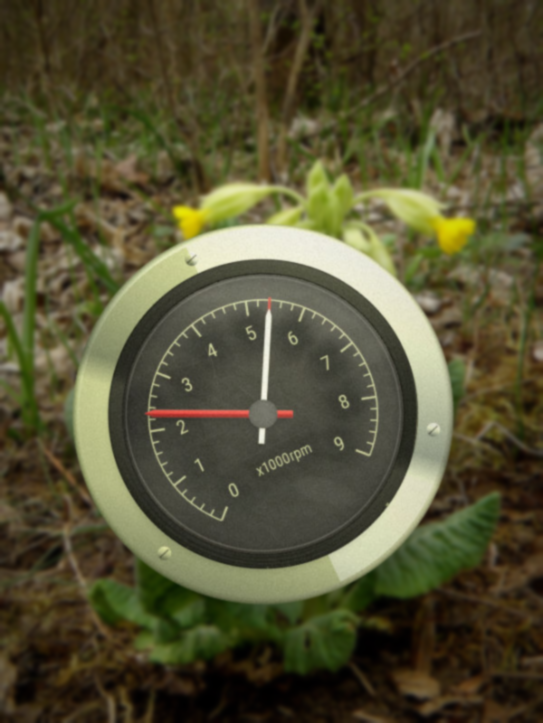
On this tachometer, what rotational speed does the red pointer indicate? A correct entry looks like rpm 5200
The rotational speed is rpm 2300
